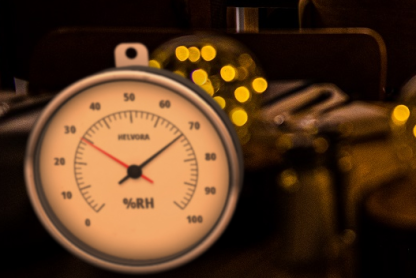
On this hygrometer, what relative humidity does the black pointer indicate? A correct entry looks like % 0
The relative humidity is % 70
